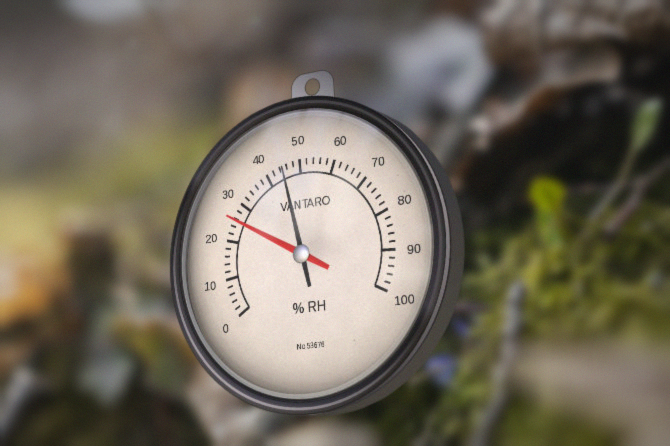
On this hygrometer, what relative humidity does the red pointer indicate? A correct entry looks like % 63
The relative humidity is % 26
